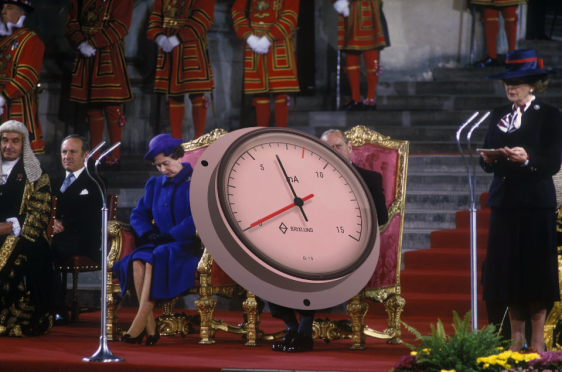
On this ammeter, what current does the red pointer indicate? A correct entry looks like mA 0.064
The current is mA 0
